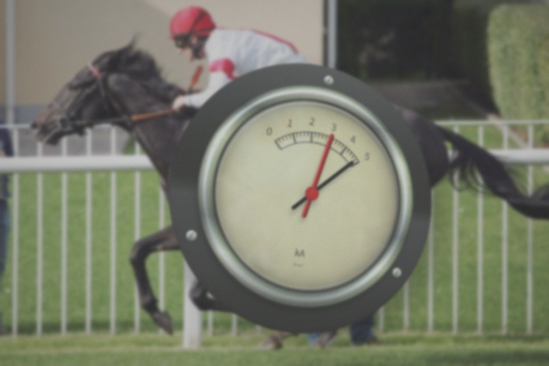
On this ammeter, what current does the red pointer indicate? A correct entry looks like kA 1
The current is kA 3
